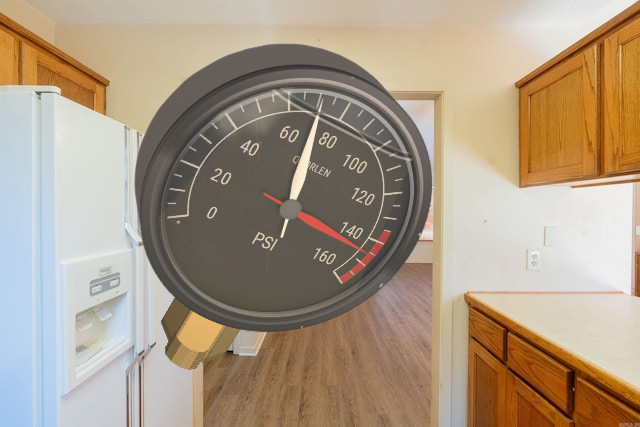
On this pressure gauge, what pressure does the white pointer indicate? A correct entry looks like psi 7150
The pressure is psi 70
